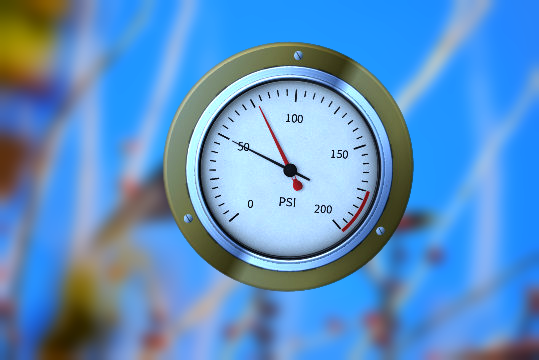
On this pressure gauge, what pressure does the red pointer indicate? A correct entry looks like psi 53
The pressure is psi 77.5
